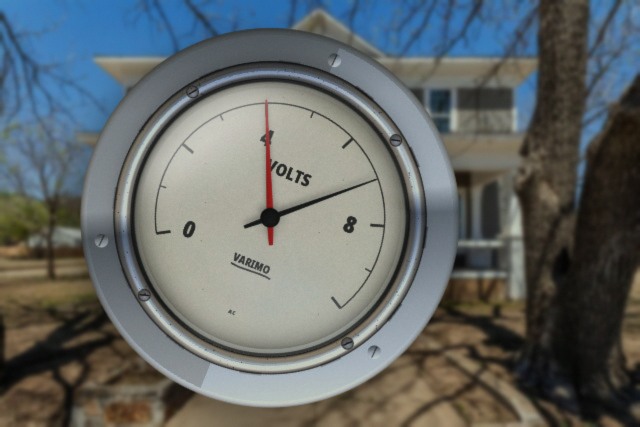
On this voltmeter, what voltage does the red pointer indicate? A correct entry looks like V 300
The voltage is V 4
